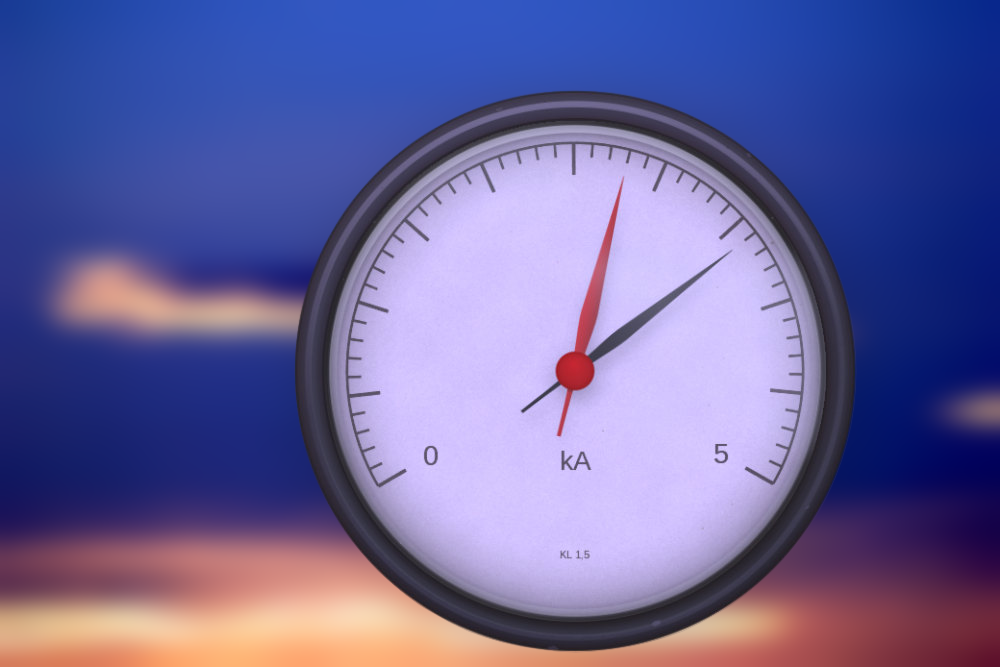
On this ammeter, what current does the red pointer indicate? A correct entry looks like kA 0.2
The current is kA 2.8
